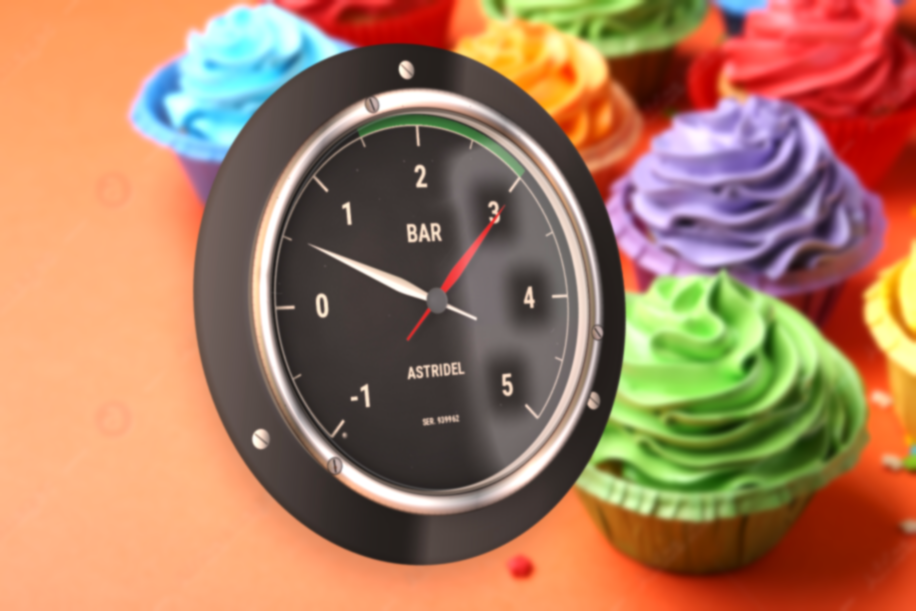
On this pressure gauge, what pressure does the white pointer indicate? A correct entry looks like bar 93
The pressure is bar 0.5
